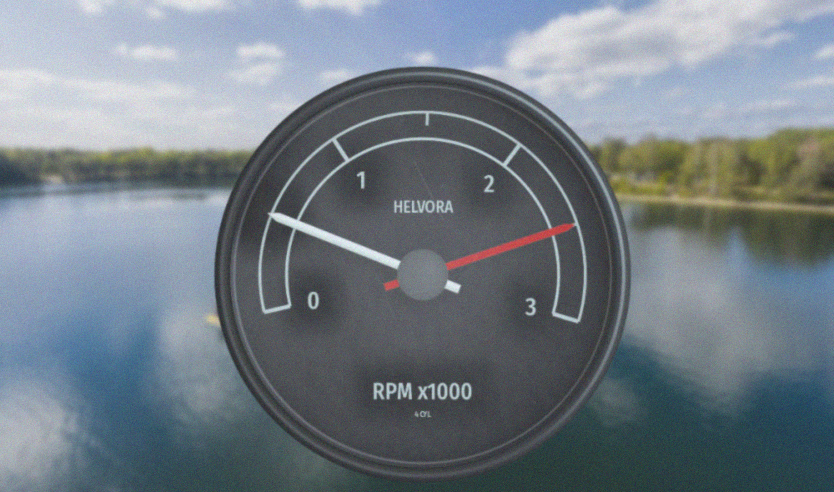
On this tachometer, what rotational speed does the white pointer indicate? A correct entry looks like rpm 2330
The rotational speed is rpm 500
